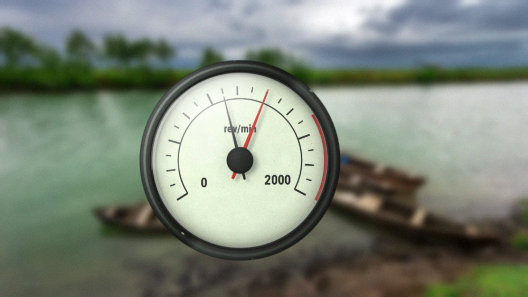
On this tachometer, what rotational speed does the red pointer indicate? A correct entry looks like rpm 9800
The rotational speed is rpm 1200
